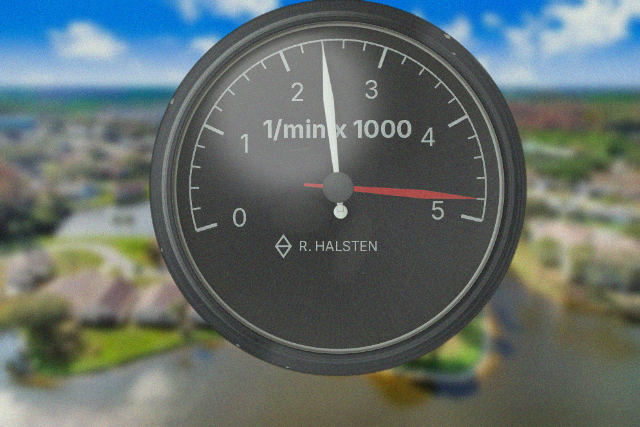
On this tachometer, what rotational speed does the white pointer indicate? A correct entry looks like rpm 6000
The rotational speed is rpm 2400
